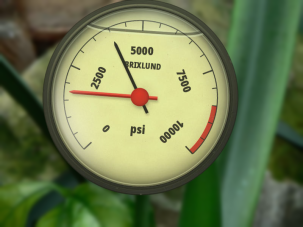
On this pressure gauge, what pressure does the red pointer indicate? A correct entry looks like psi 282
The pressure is psi 1750
